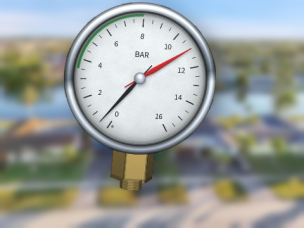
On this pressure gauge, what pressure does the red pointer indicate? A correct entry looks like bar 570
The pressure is bar 11
